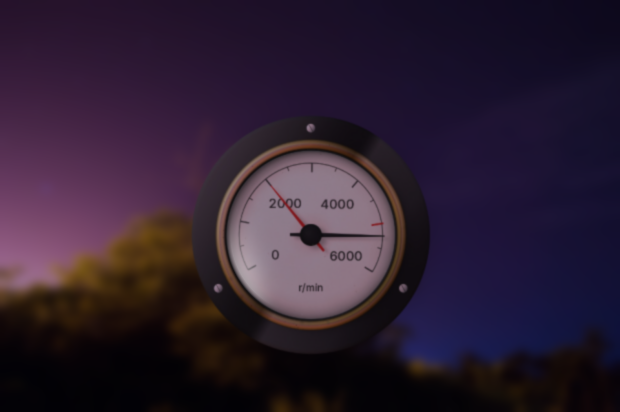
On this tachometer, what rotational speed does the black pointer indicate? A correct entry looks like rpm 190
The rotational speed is rpm 5250
